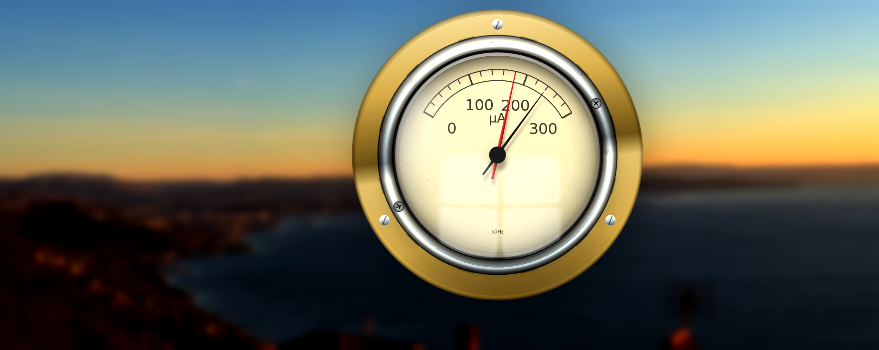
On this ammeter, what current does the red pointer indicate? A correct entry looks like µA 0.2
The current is µA 180
